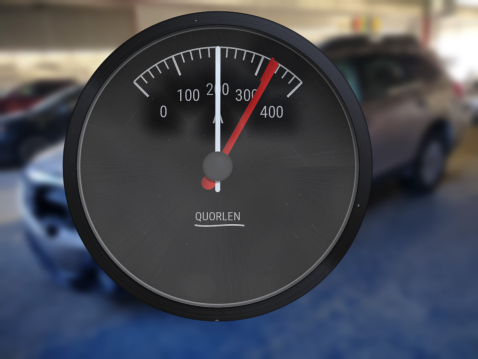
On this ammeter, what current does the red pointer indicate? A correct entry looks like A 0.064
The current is A 330
